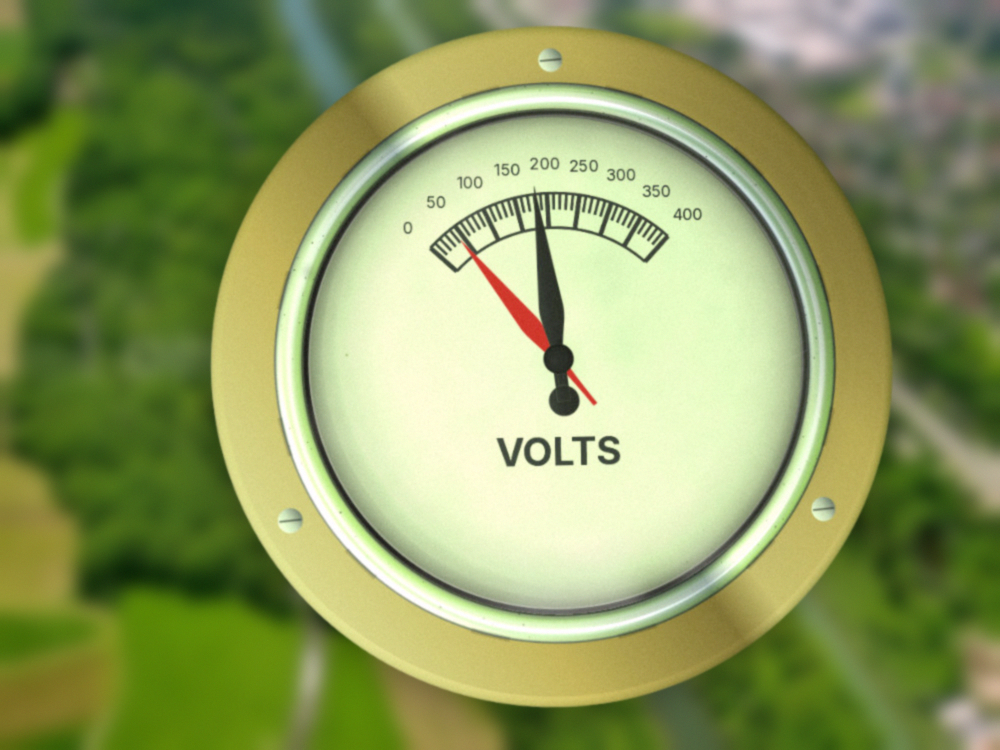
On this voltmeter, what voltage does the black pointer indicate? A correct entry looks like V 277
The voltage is V 180
